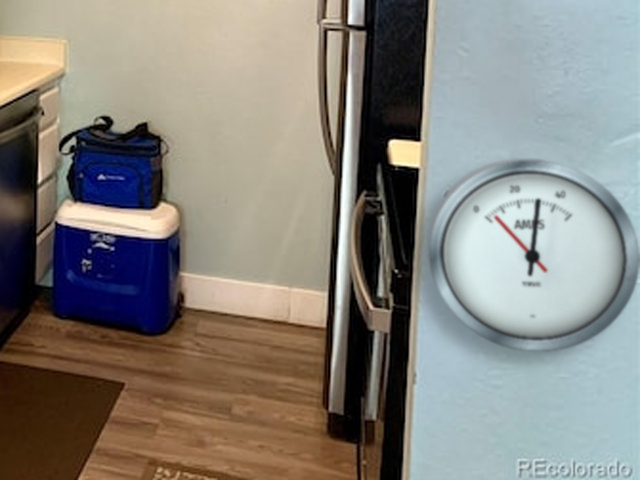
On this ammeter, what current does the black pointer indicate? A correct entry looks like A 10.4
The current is A 30
